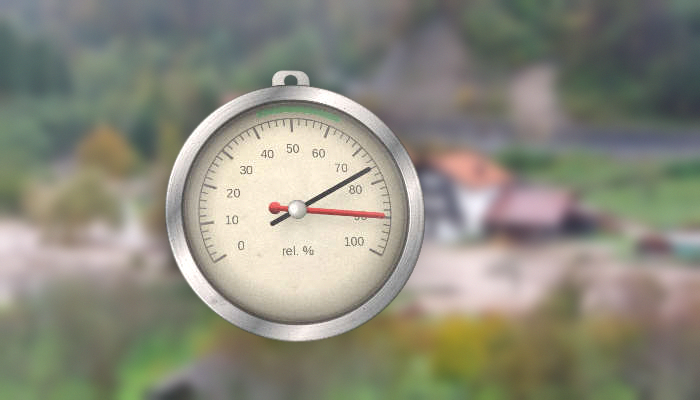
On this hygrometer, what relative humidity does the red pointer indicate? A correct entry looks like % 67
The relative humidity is % 90
